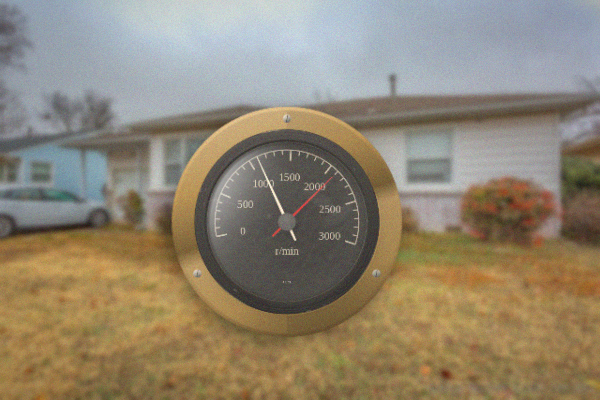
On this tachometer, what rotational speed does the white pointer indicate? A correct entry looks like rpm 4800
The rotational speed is rpm 1100
